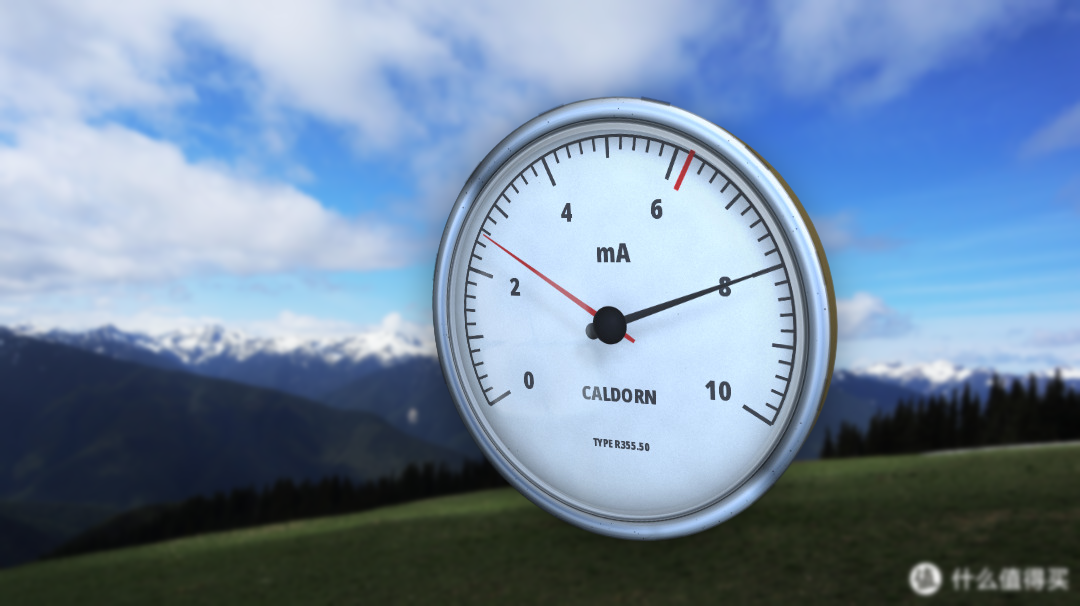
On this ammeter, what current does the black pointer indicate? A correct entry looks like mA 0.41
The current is mA 8
